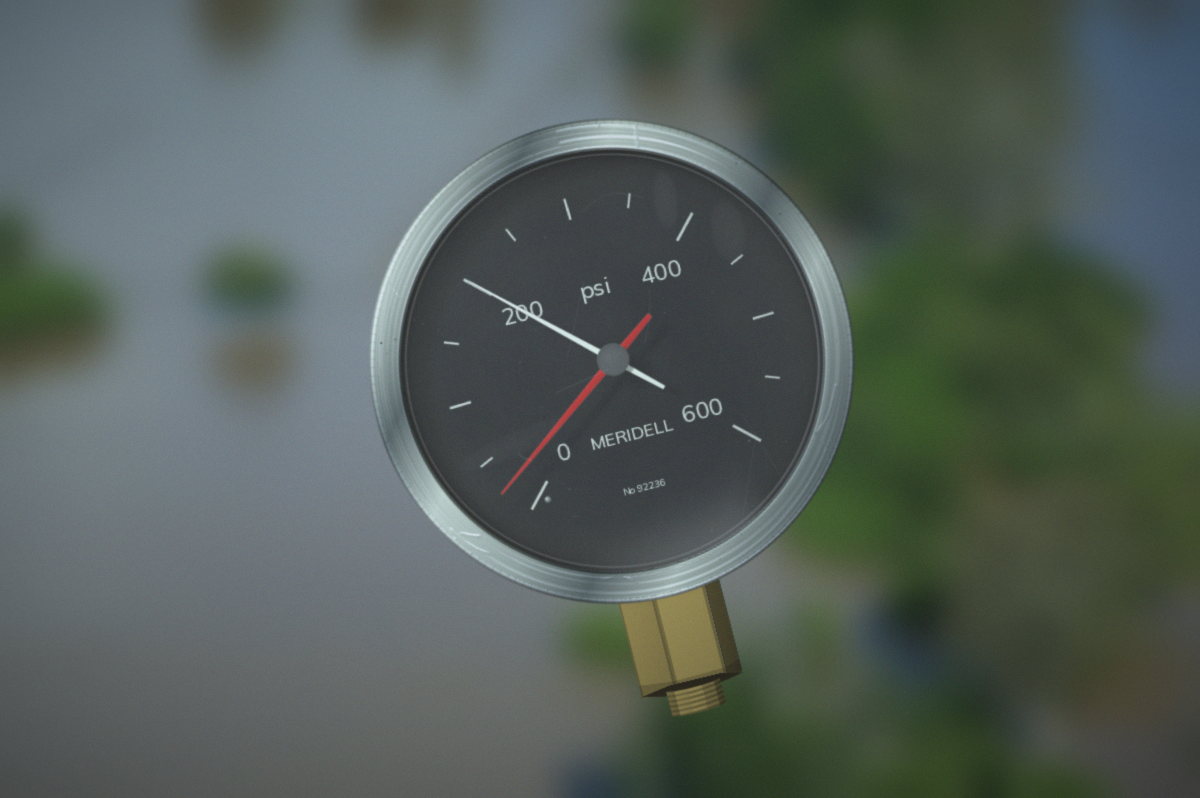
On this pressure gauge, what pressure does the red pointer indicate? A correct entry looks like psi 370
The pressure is psi 25
